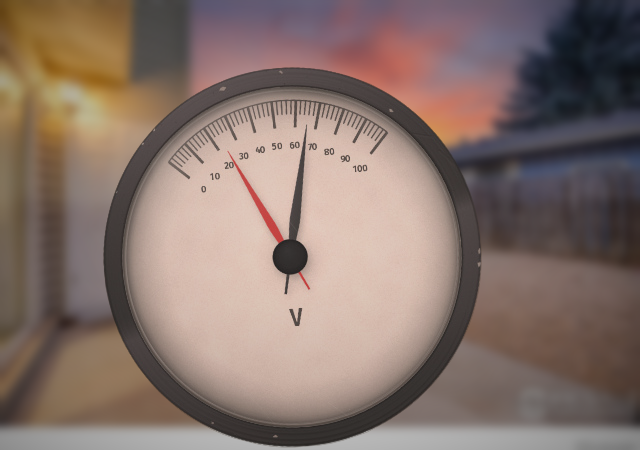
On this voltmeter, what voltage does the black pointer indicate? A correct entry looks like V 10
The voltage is V 66
